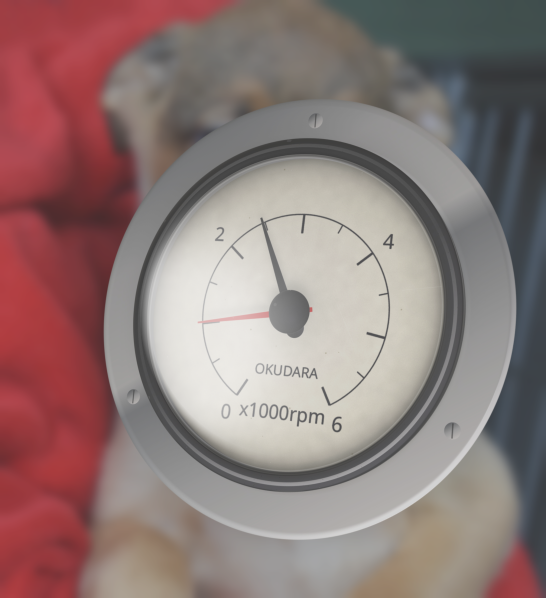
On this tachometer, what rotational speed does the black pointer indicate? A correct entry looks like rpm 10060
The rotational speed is rpm 2500
